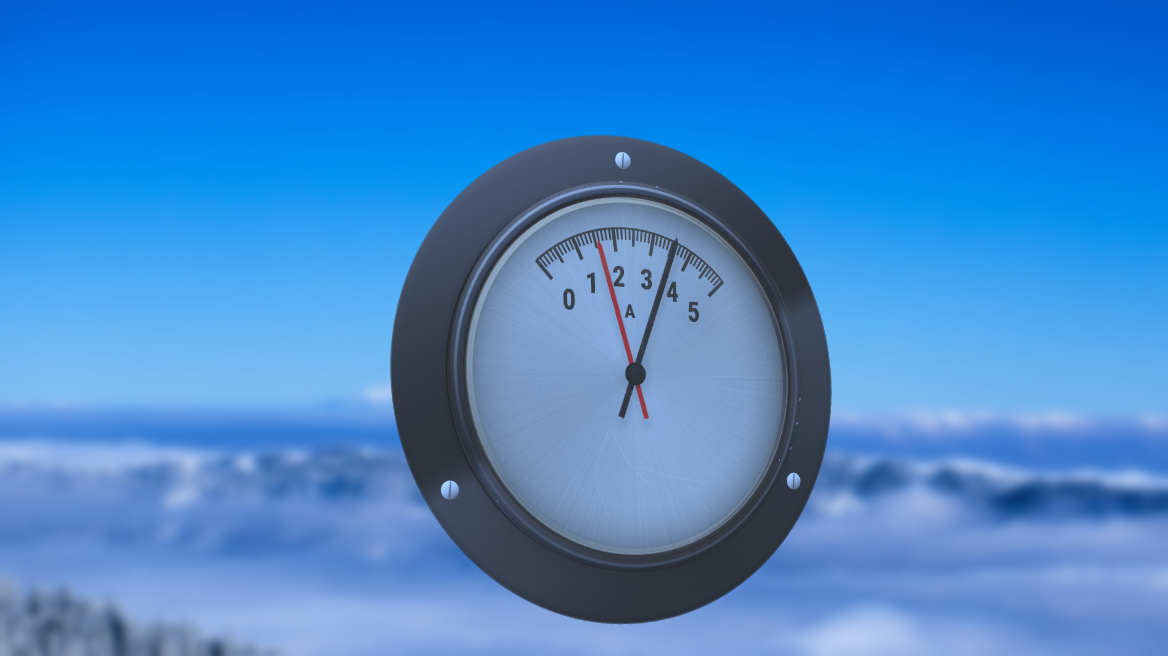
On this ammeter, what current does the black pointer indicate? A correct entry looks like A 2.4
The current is A 3.5
